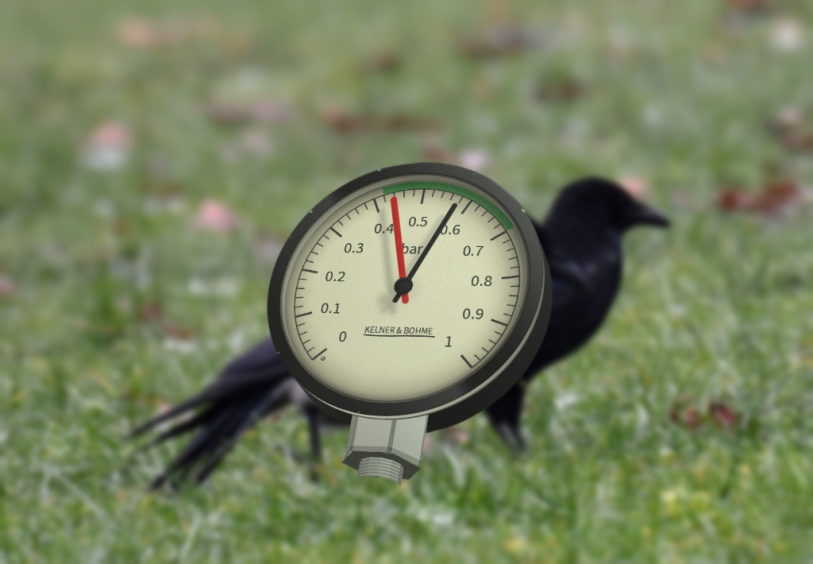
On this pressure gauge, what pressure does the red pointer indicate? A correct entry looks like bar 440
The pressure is bar 0.44
